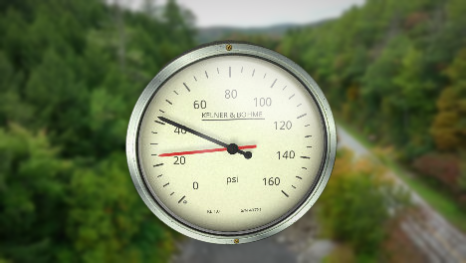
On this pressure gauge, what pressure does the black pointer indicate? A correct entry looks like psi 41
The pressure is psi 42.5
